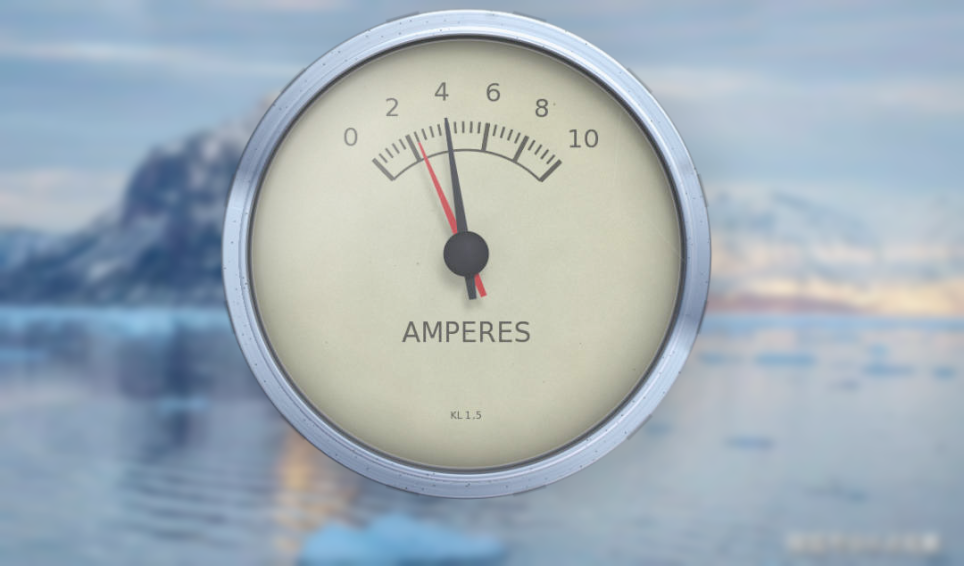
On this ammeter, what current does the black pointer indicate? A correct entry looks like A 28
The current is A 4
